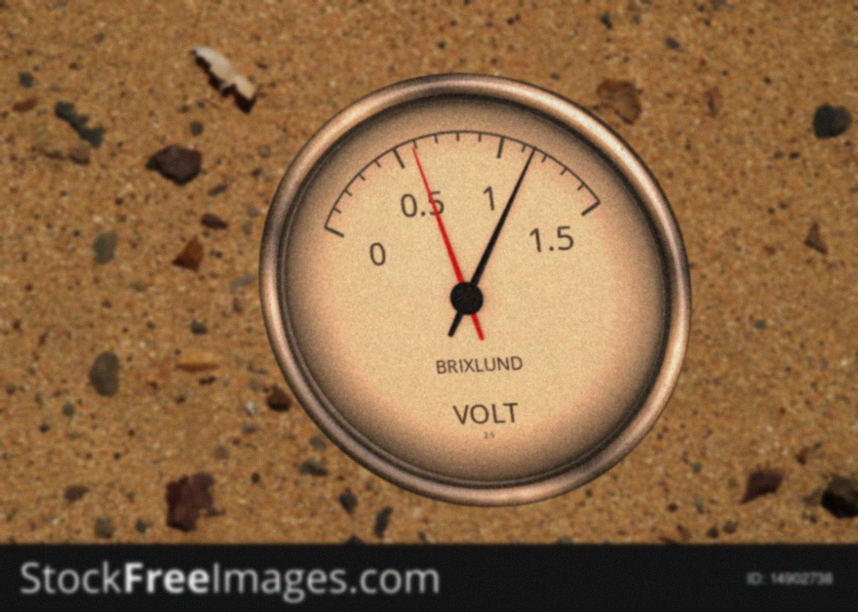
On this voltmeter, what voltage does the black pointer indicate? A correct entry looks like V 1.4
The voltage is V 1.15
